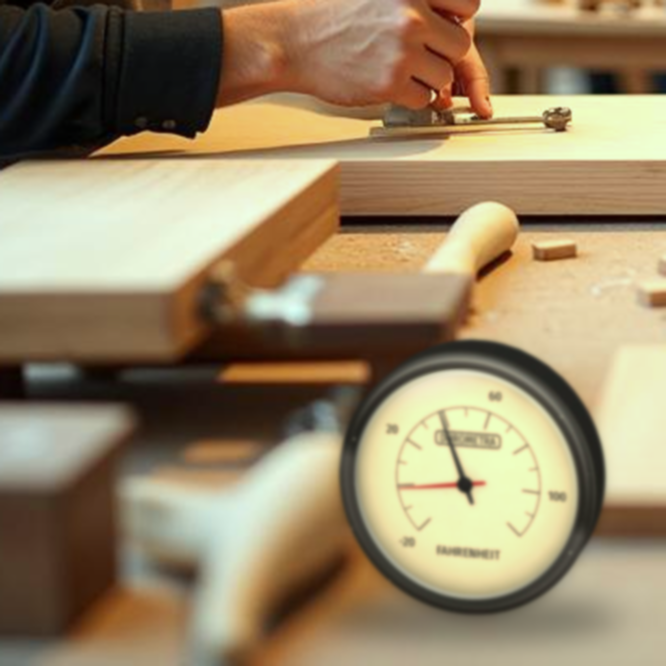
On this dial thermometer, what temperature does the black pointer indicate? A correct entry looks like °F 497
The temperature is °F 40
